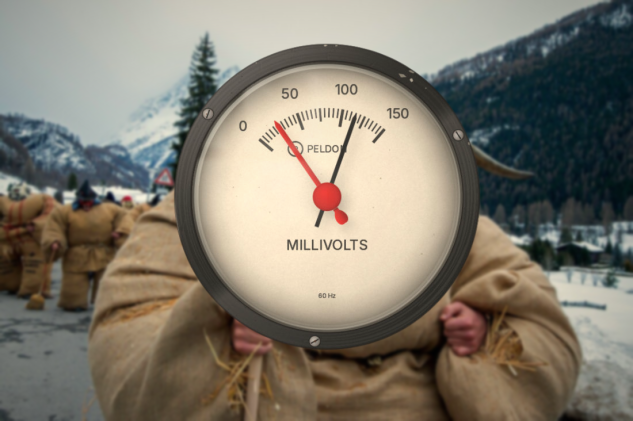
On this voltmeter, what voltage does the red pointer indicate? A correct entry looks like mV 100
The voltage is mV 25
